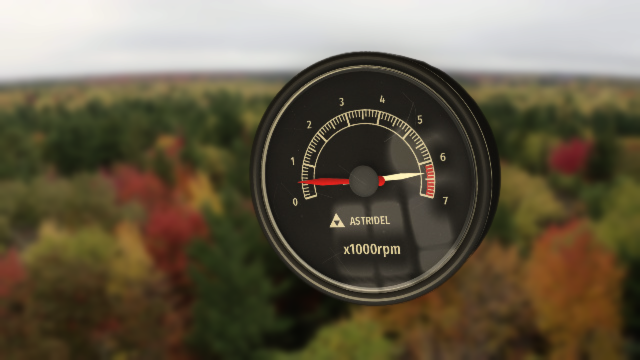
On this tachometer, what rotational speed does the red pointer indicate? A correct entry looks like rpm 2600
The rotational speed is rpm 500
